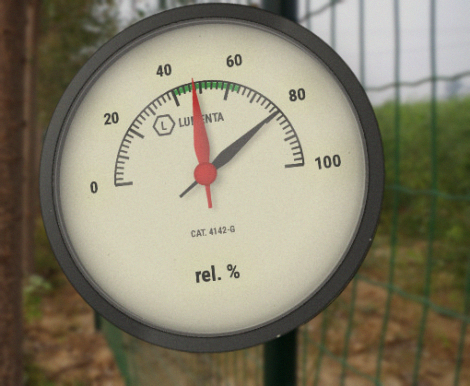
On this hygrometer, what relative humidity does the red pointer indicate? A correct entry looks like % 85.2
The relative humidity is % 48
